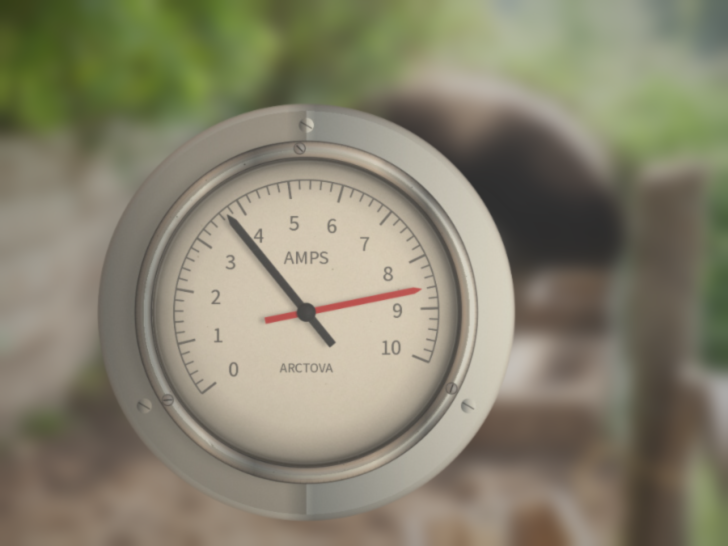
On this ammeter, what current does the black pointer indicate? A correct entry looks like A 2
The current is A 3.7
